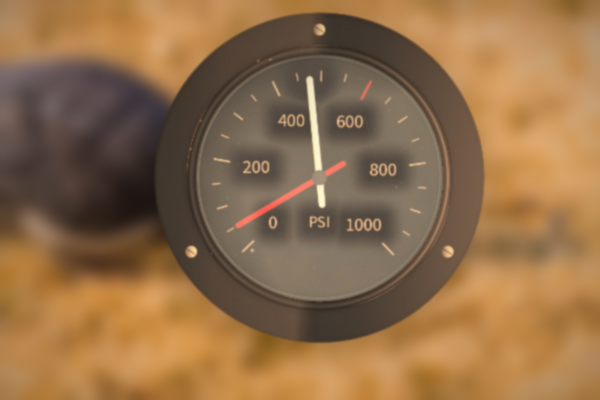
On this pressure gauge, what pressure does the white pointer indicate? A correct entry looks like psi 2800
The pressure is psi 475
